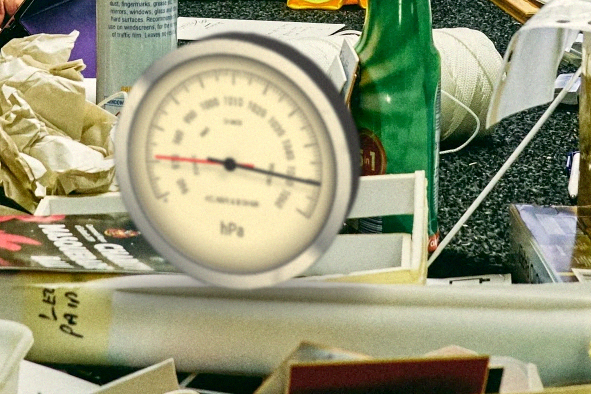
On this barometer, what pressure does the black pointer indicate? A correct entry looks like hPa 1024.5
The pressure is hPa 1050
